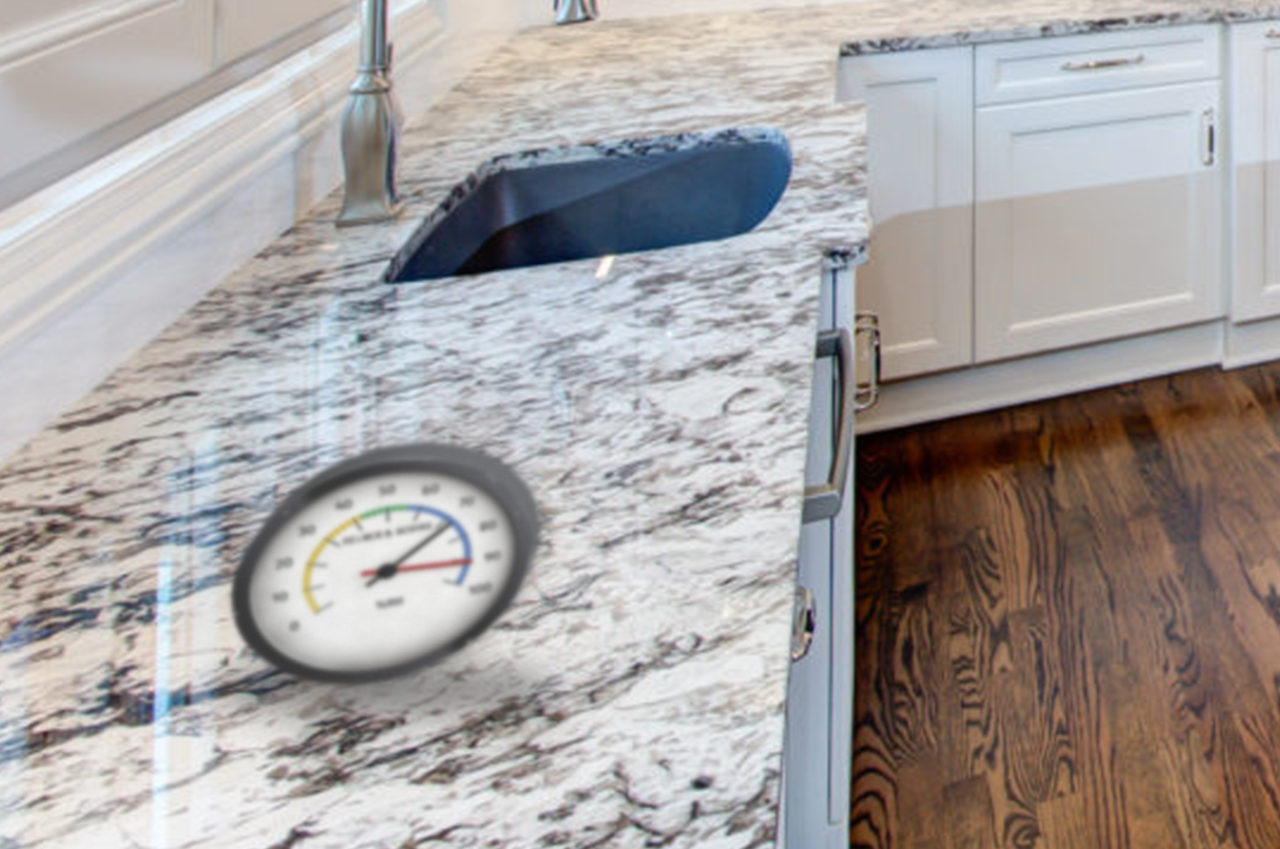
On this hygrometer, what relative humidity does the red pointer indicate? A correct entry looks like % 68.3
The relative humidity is % 90
